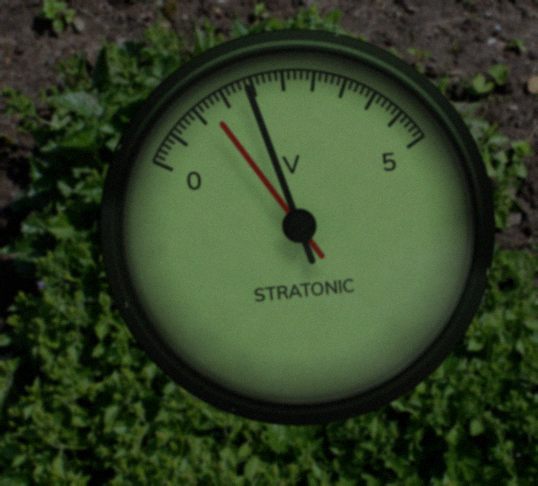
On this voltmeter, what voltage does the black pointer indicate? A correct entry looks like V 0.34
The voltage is V 1.9
